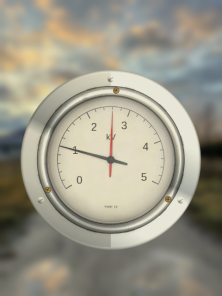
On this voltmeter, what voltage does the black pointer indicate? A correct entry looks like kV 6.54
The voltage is kV 1
